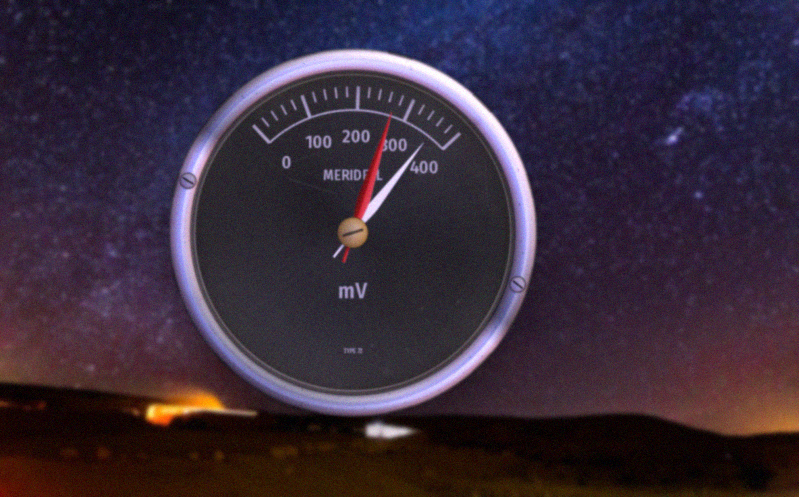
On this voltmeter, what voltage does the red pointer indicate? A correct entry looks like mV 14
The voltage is mV 270
